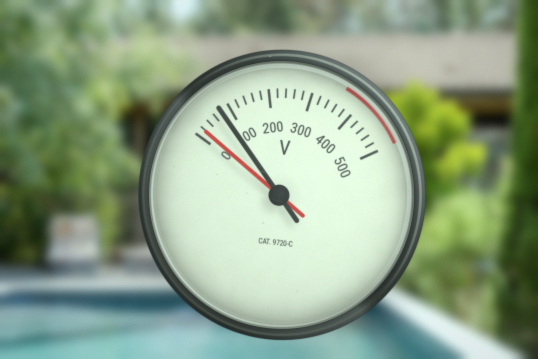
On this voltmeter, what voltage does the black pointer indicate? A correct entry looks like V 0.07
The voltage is V 80
